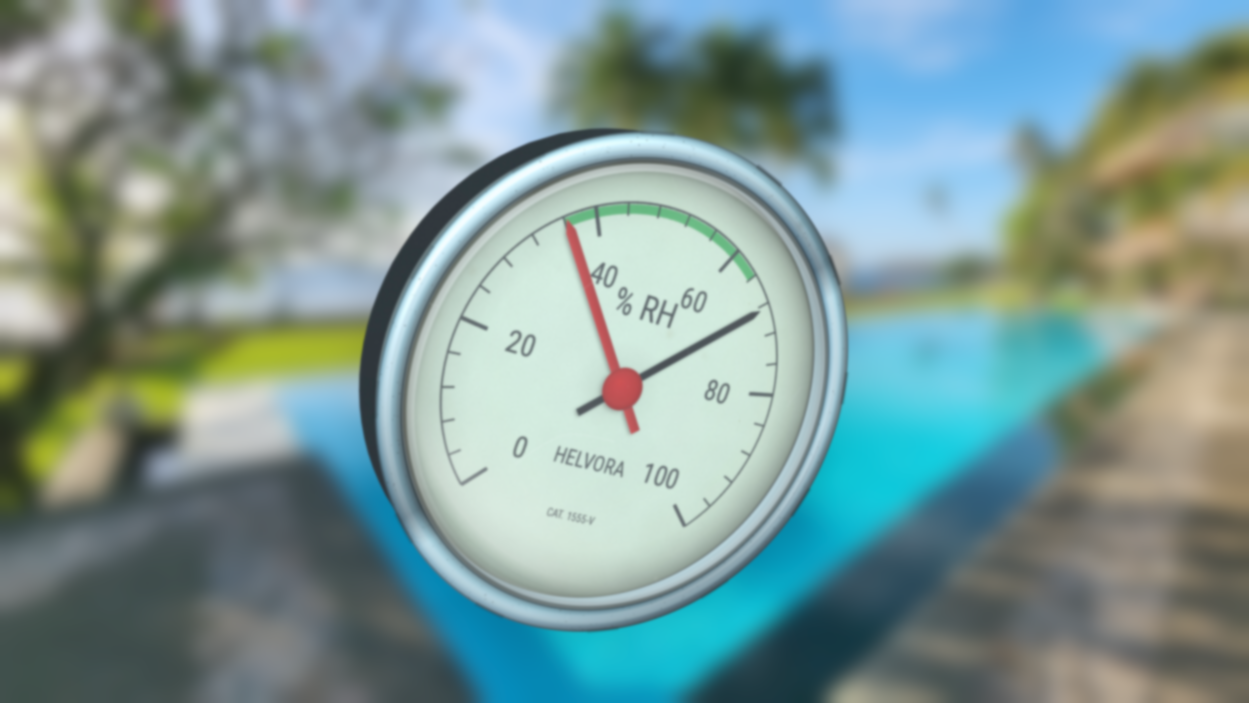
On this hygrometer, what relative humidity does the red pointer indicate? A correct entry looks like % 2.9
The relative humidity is % 36
